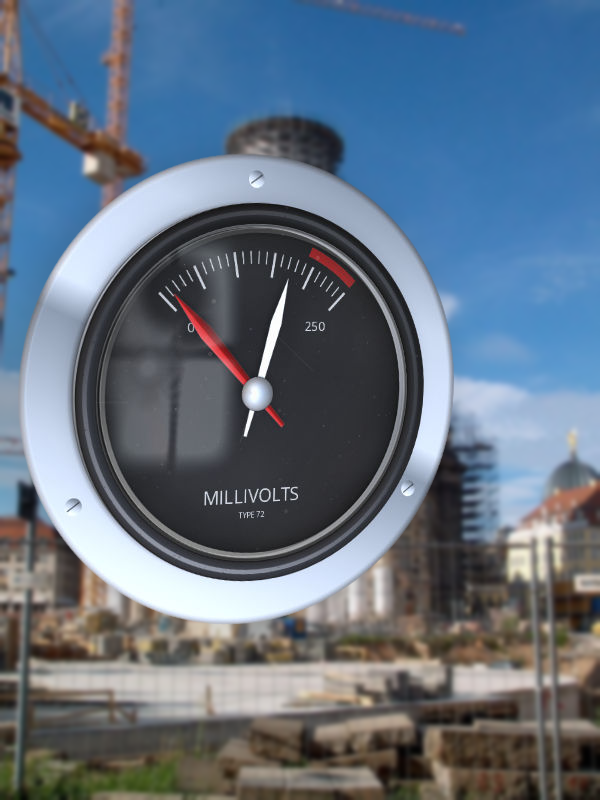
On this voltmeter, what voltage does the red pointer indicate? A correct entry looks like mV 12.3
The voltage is mV 10
